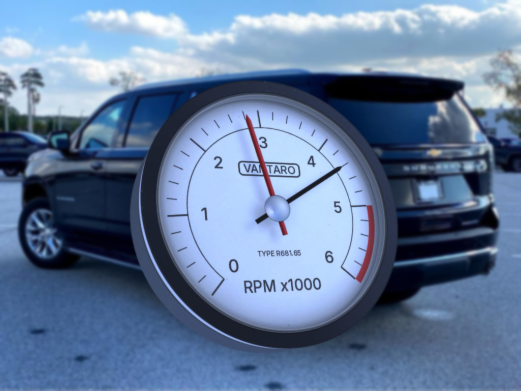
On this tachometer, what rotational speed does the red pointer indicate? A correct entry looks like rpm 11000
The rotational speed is rpm 2800
